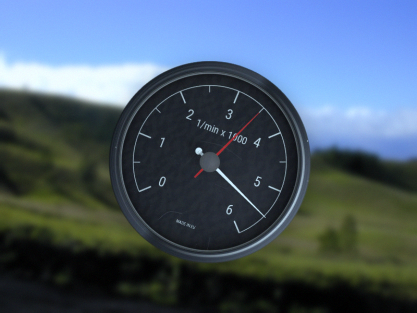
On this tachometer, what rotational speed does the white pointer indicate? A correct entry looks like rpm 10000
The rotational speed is rpm 5500
